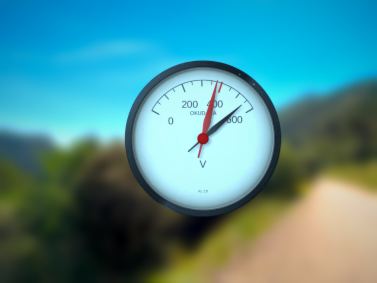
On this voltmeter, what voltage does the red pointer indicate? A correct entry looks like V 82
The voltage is V 375
